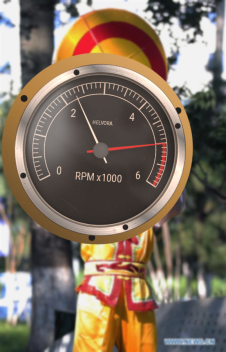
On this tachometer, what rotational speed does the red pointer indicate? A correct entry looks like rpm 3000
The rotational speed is rpm 5000
